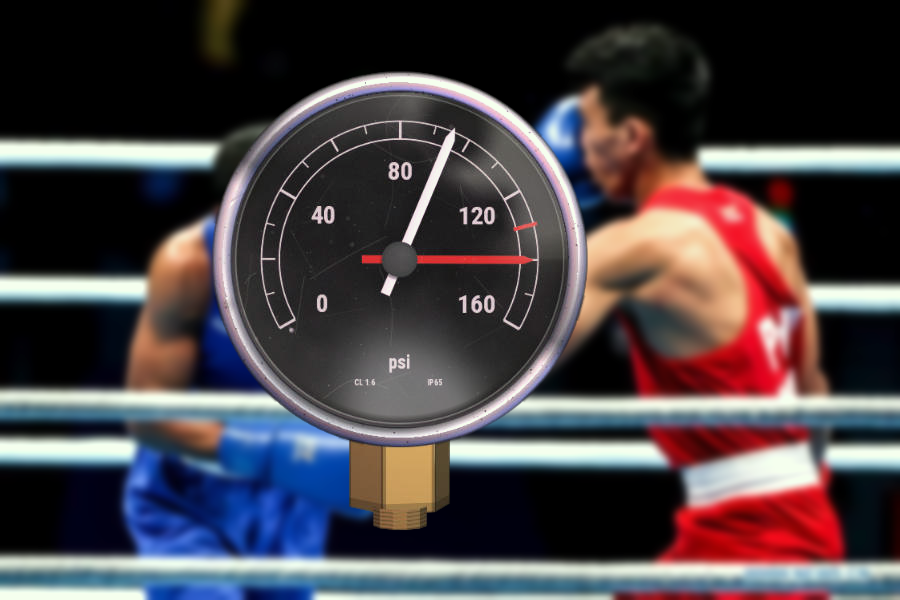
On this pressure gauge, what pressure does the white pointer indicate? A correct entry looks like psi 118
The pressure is psi 95
